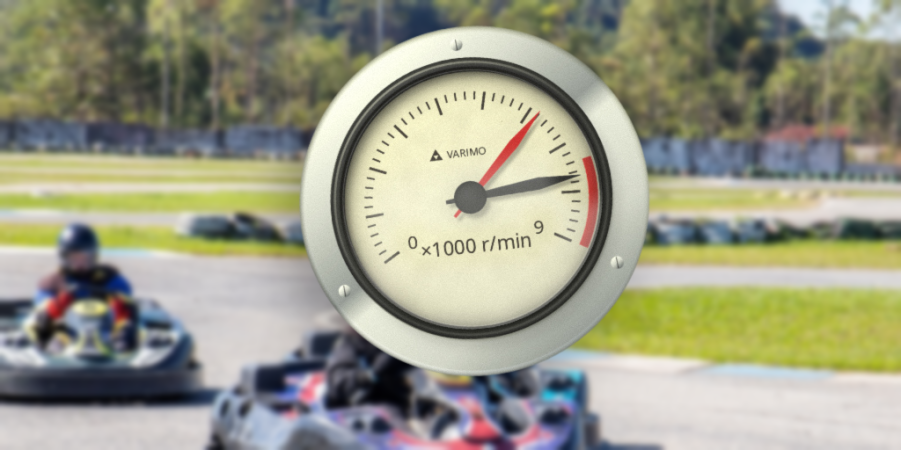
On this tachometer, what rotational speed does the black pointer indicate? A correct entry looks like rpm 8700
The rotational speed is rpm 7700
